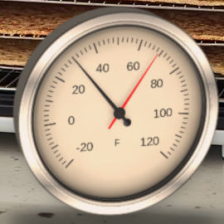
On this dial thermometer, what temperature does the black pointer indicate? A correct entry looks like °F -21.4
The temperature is °F 30
